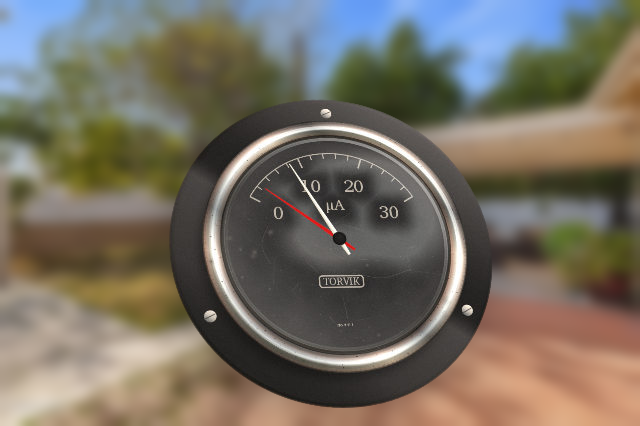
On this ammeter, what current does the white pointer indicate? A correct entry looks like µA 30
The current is µA 8
